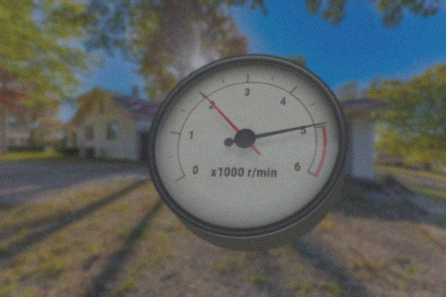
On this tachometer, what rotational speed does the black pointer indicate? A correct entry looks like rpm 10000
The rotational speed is rpm 5000
